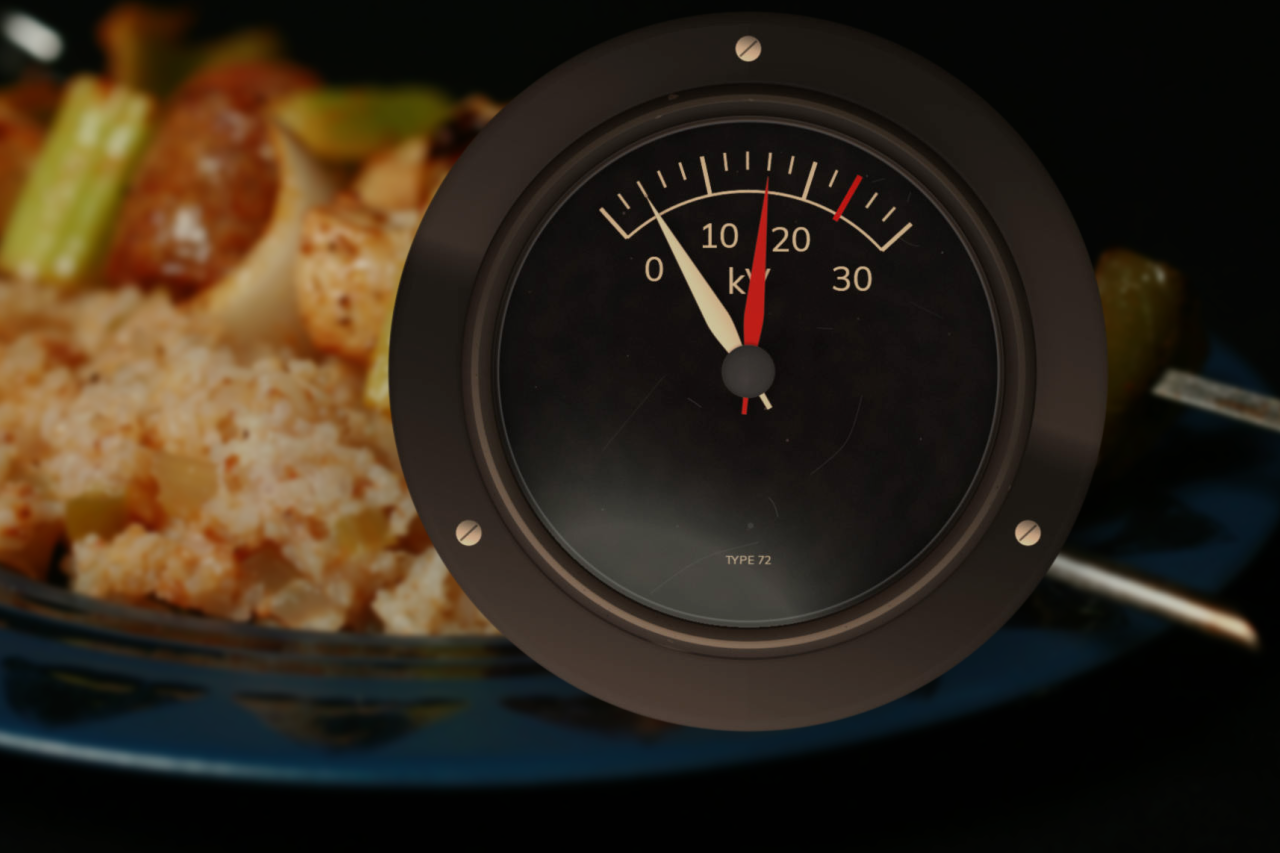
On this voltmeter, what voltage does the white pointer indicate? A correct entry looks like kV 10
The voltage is kV 4
